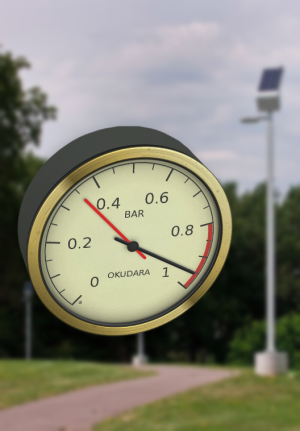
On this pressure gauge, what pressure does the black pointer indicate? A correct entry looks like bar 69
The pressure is bar 0.95
